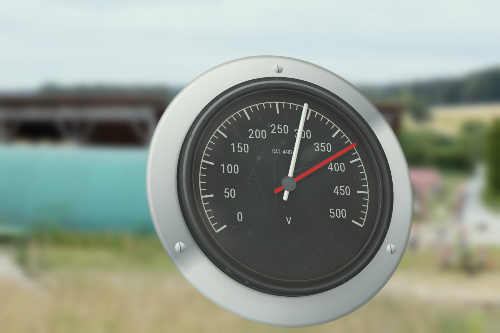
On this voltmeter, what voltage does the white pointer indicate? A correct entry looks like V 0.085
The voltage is V 290
